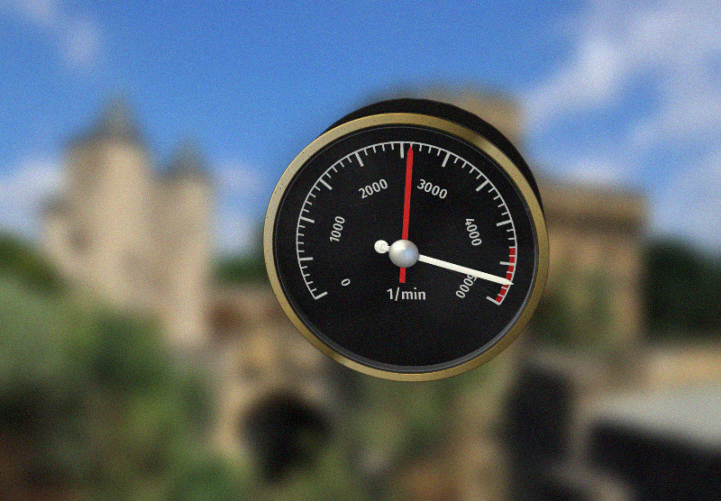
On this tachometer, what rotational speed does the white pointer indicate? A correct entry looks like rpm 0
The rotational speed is rpm 4700
